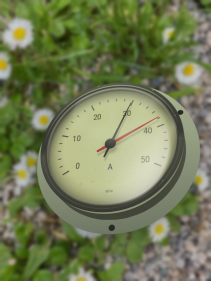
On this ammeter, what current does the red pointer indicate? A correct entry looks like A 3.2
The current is A 38
